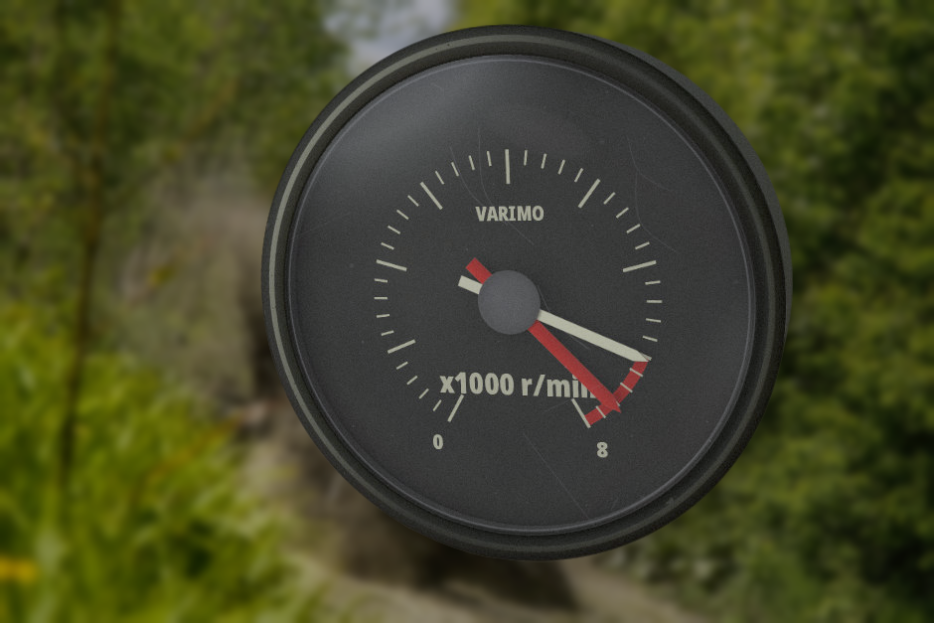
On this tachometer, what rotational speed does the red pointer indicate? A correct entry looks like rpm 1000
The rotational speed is rpm 7600
